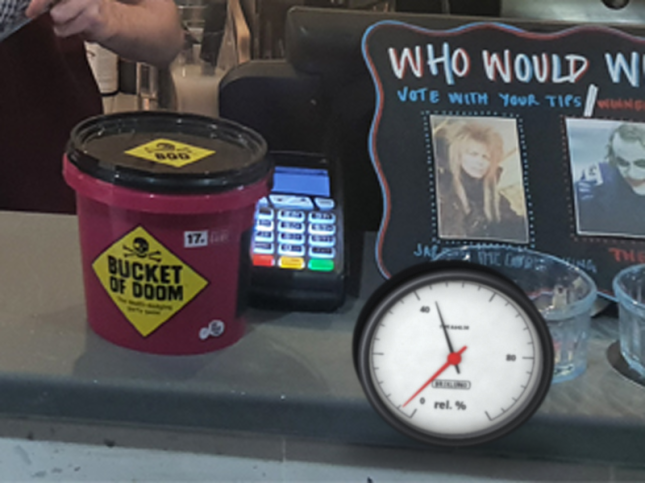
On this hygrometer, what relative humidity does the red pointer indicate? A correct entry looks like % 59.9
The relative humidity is % 4
